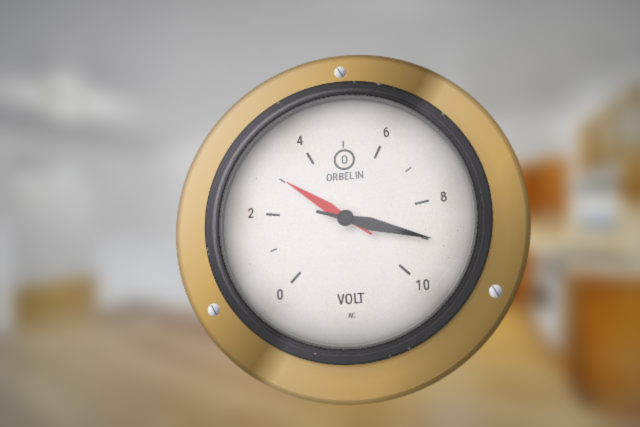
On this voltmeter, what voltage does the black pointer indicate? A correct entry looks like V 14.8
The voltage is V 9
